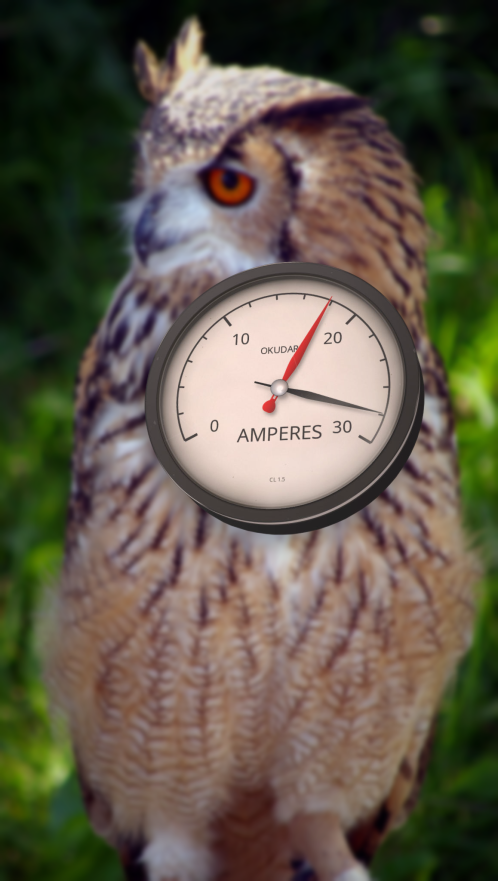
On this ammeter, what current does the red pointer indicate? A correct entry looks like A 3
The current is A 18
